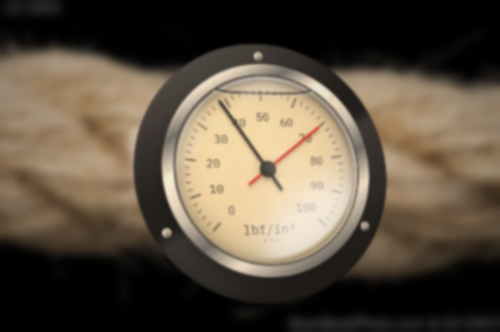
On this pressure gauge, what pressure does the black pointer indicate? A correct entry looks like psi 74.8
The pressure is psi 38
